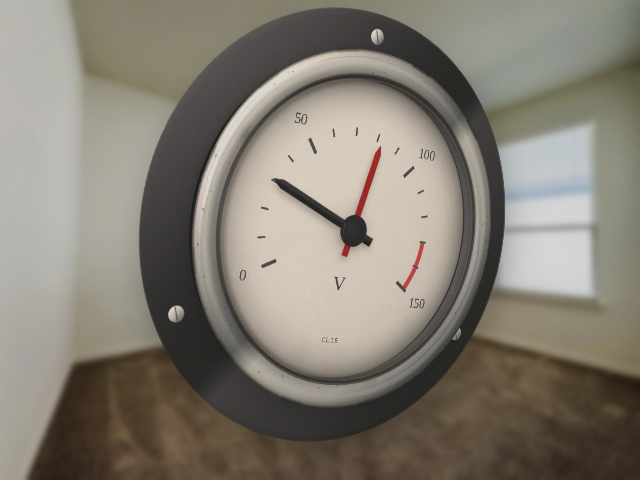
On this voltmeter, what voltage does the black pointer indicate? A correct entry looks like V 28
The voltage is V 30
